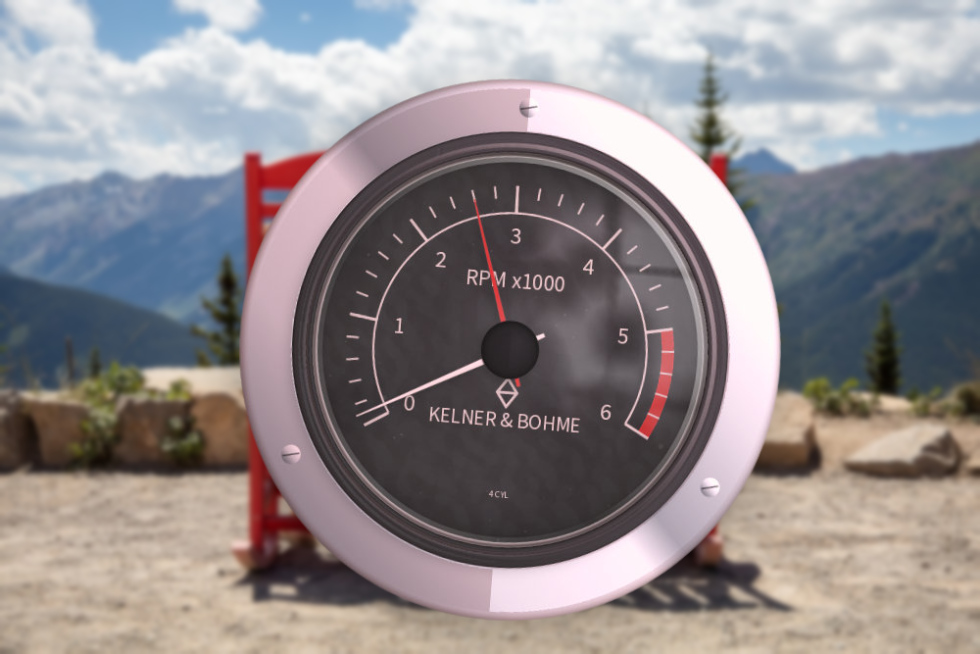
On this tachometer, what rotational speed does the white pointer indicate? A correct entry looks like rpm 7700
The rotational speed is rpm 100
